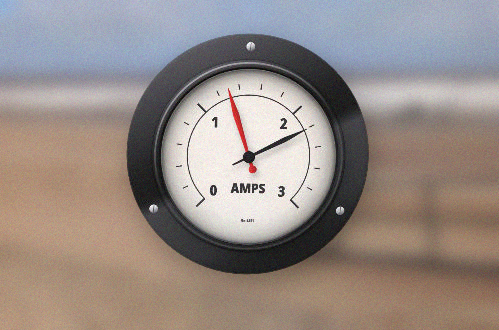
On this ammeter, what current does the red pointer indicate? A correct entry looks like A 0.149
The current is A 1.3
